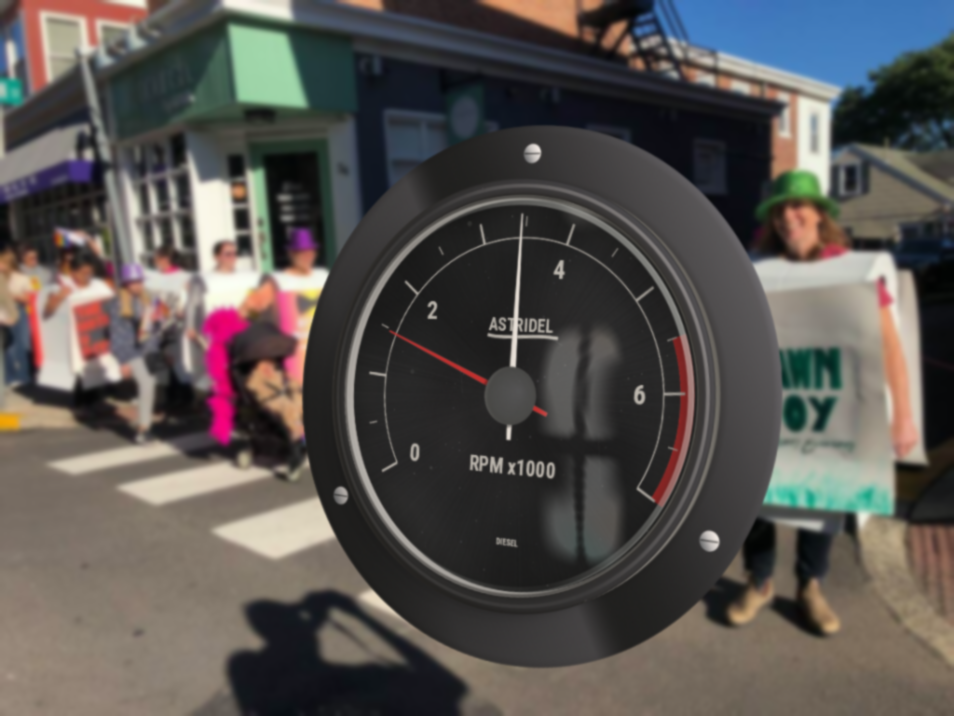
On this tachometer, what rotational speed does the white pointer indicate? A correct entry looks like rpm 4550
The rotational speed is rpm 3500
